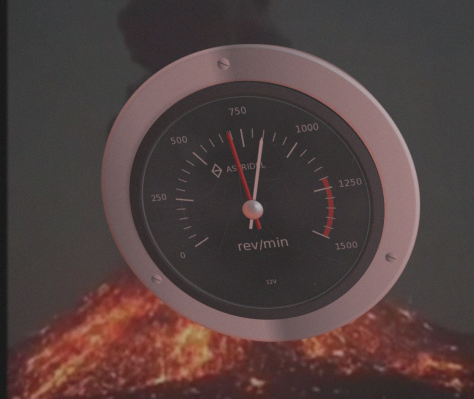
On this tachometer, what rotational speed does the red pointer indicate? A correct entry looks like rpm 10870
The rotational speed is rpm 700
